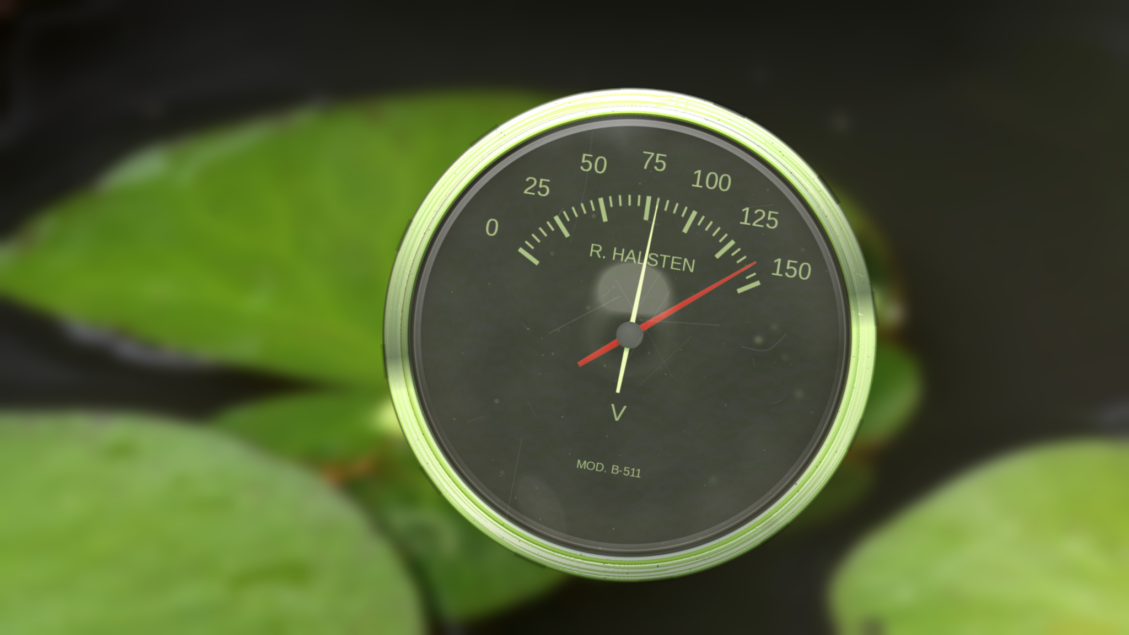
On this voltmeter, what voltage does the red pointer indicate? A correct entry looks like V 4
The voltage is V 140
